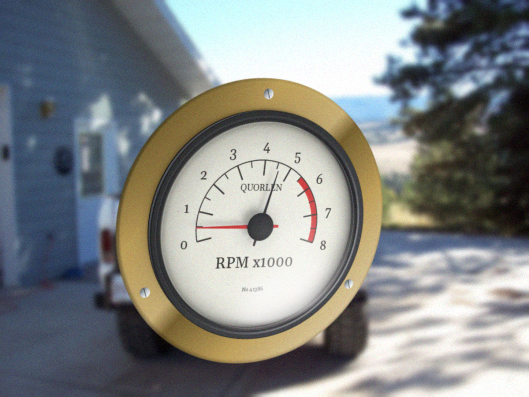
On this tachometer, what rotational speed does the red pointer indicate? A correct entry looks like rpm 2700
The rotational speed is rpm 500
